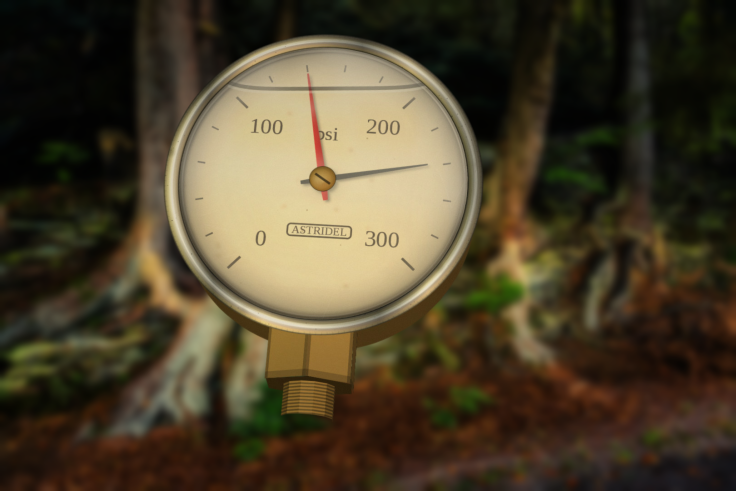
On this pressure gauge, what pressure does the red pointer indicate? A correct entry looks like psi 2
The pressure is psi 140
